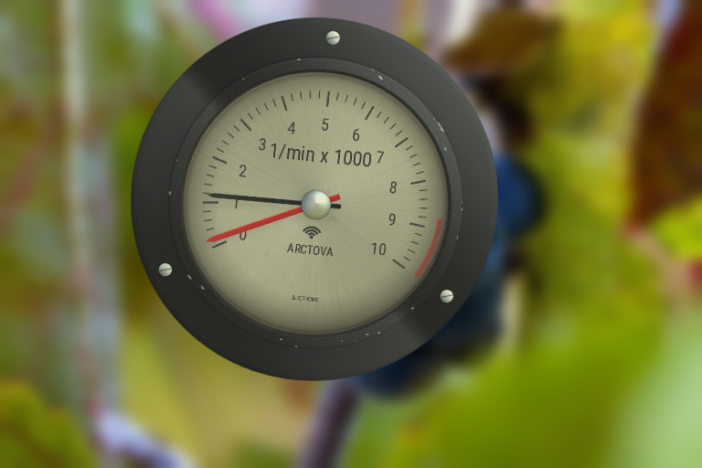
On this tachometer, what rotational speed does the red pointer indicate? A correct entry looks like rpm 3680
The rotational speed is rpm 200
